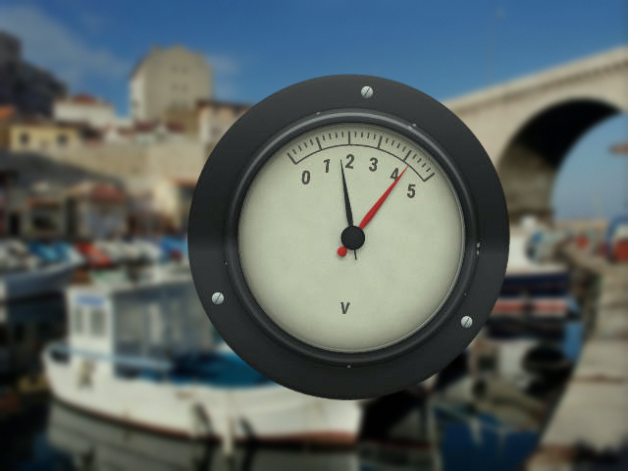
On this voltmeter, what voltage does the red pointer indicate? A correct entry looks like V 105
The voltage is V 4.2
